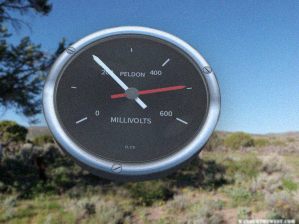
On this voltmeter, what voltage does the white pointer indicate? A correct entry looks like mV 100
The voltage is mV 200
